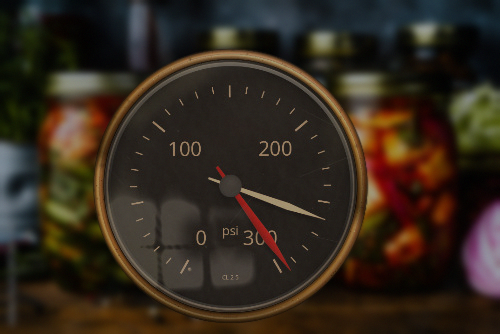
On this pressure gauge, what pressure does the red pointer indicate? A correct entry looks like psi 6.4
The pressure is psi 295
